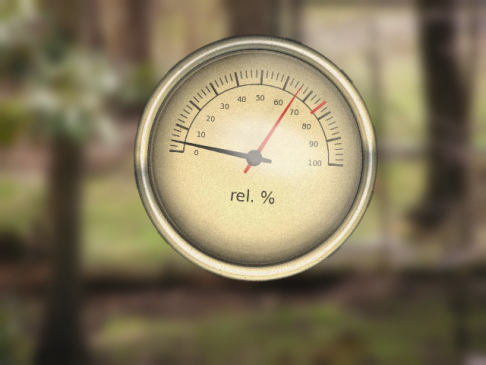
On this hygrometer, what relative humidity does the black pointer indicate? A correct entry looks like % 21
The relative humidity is % 4
